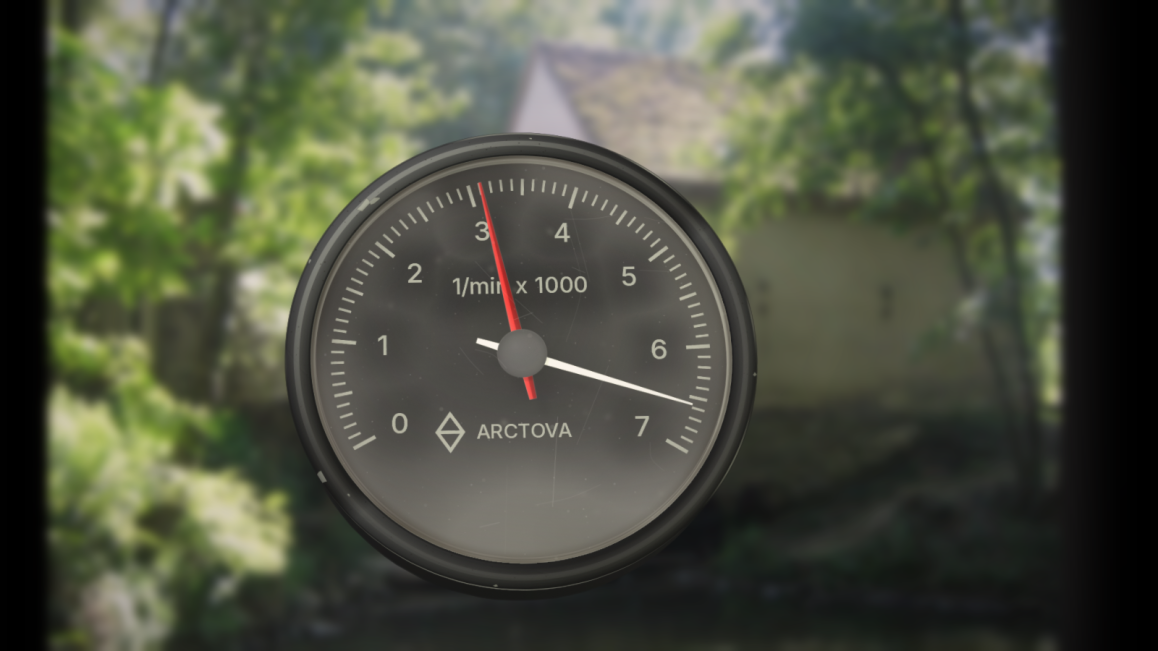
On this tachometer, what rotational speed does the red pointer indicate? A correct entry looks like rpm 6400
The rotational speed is rpm 3100
